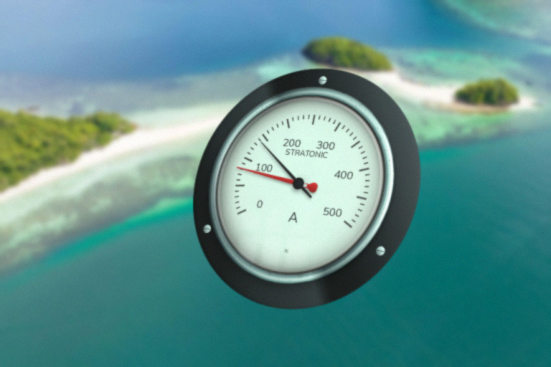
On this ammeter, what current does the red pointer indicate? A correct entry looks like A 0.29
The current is A 80
